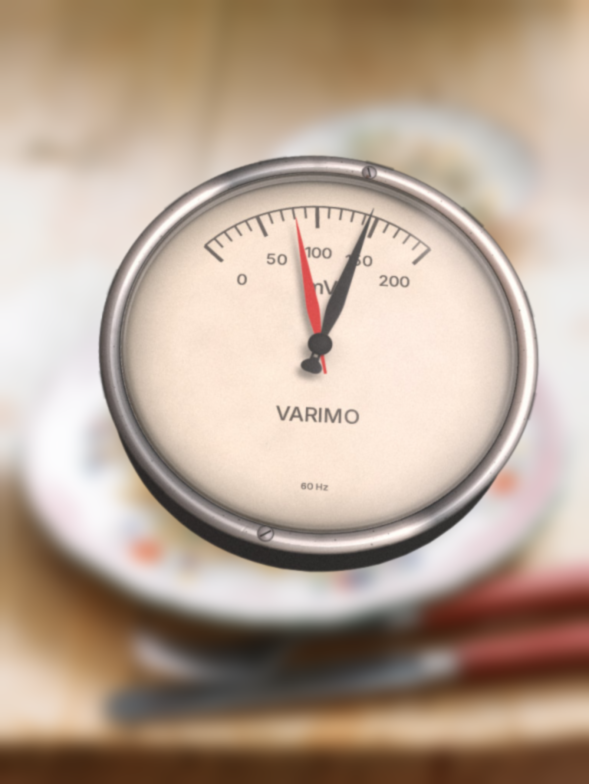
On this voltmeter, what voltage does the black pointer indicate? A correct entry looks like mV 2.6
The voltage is mV 145
